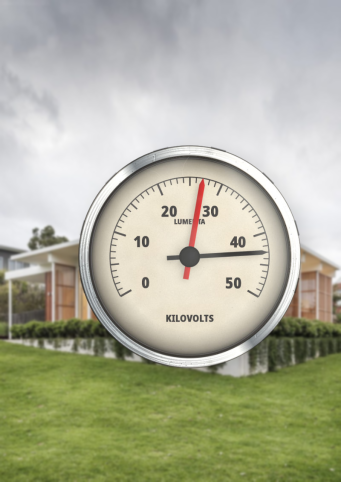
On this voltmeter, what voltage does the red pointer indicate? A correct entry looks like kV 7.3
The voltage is kV 27
